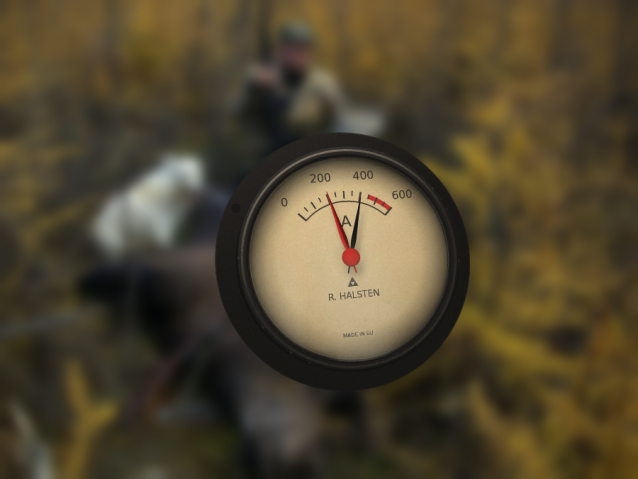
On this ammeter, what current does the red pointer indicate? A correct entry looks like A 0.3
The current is A 200
